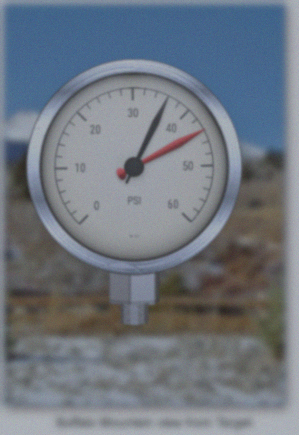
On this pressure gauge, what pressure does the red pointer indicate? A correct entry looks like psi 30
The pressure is psi 44
